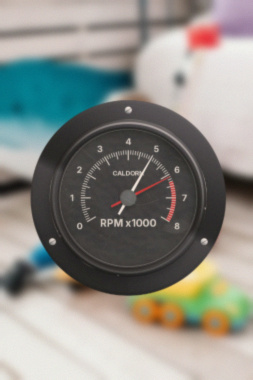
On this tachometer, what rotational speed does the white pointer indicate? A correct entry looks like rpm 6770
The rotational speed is rpm 5000
